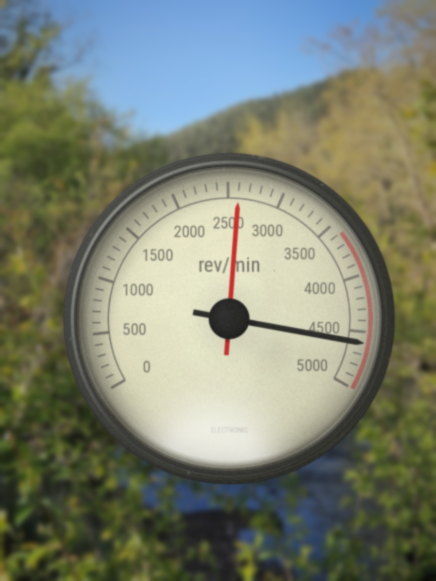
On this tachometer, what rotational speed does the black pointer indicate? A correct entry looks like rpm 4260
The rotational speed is rpm 4600
